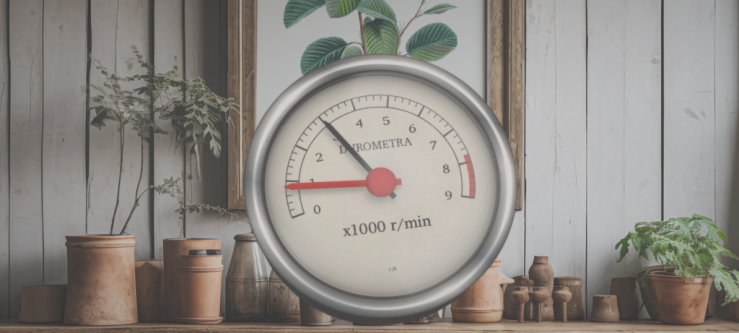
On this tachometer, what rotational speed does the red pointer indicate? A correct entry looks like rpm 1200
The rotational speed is rpm 800
